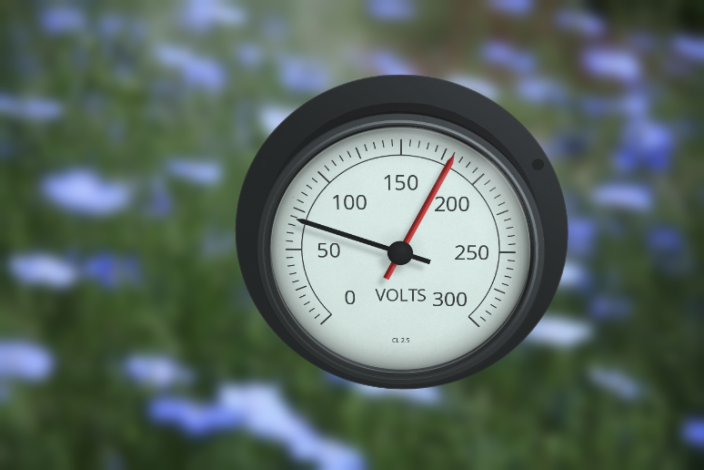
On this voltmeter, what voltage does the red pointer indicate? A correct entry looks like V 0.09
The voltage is V 180
